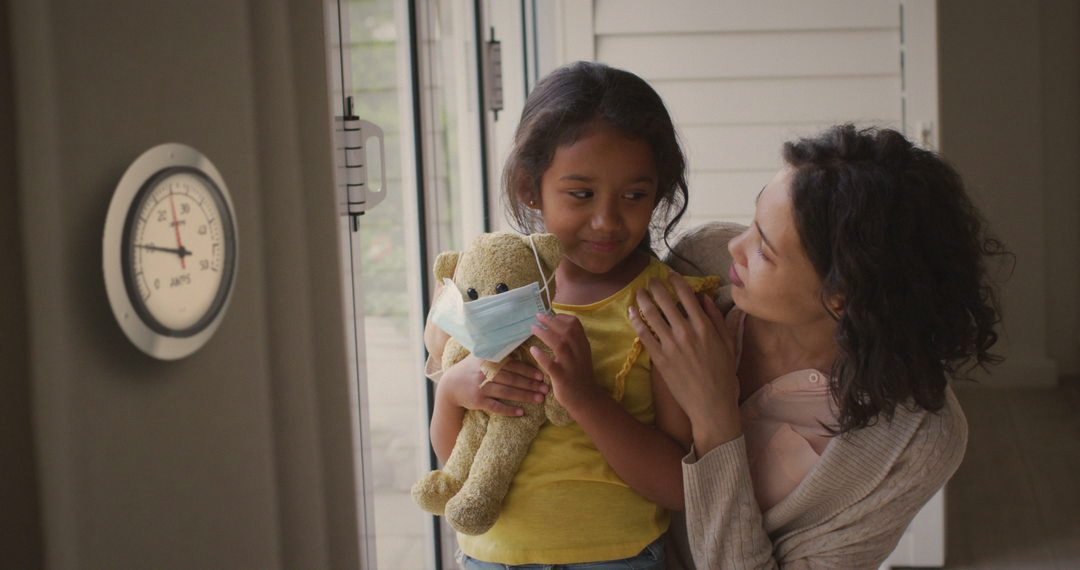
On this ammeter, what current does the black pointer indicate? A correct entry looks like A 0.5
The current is A 10
